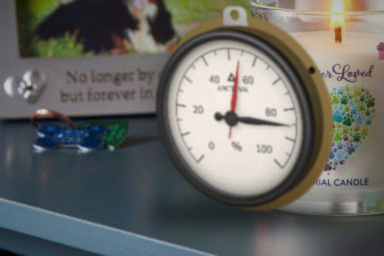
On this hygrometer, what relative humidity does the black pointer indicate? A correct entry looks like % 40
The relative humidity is % 85
